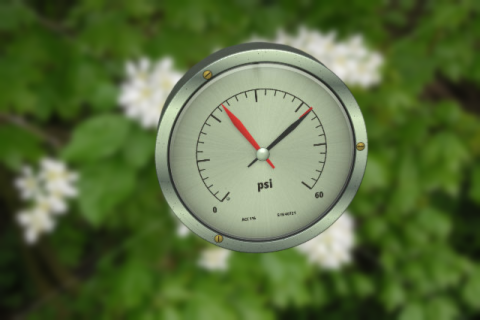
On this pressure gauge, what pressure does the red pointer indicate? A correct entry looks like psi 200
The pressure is psi 23
